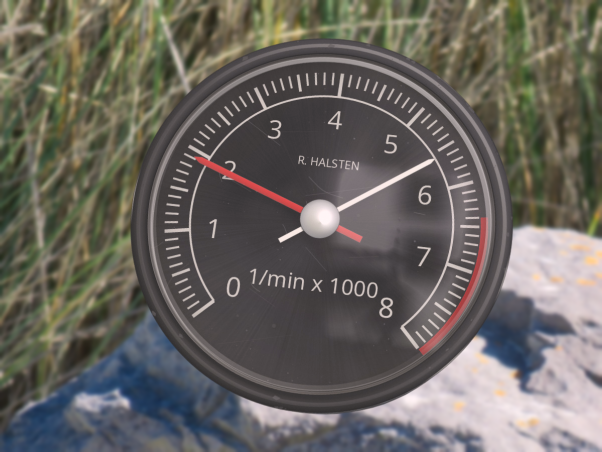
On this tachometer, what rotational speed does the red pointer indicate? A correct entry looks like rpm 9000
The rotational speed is rpm 1900
